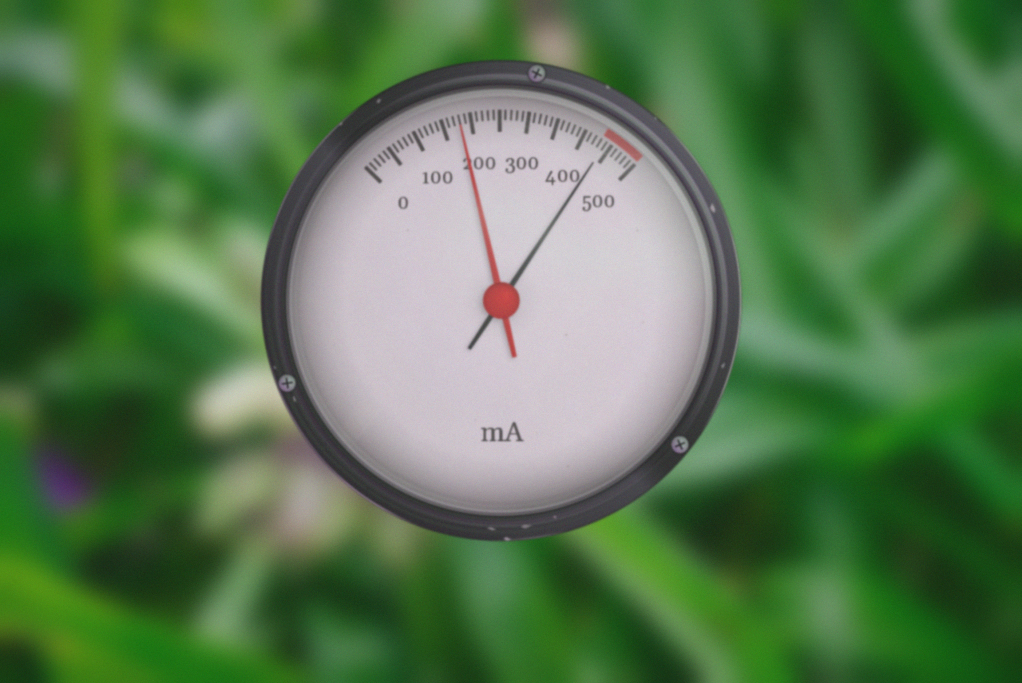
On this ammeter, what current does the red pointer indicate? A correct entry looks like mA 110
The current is mA 180
